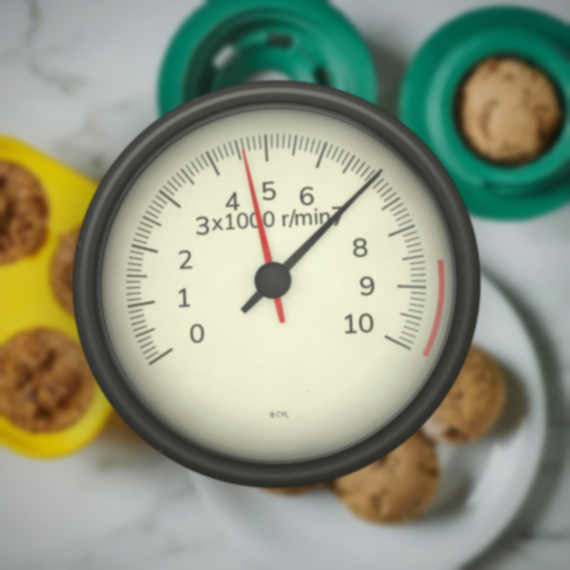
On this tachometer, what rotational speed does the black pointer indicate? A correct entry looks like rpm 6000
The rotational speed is rpm 7000
